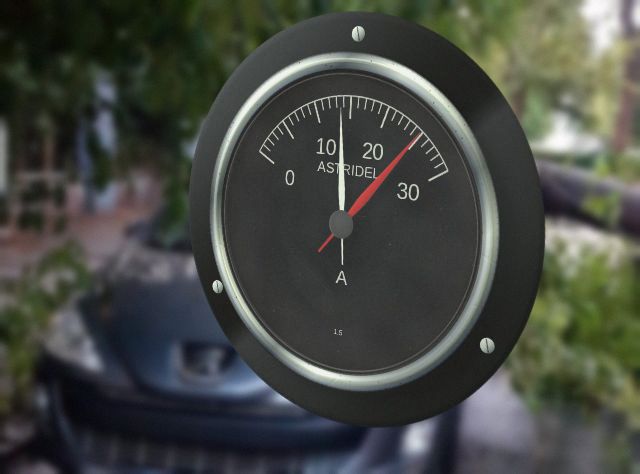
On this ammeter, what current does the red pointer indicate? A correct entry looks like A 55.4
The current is A 25
